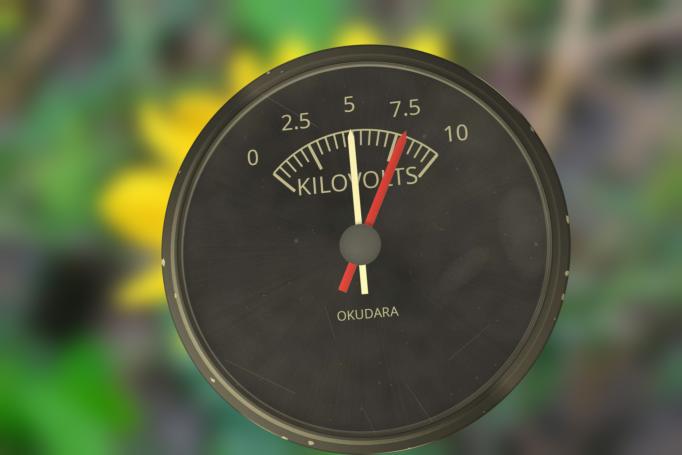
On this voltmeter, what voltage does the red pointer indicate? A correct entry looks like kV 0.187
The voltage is kV 8
